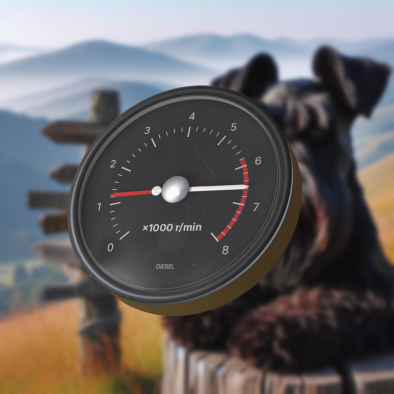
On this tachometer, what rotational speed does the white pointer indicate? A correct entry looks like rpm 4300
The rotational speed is rpm 6600
